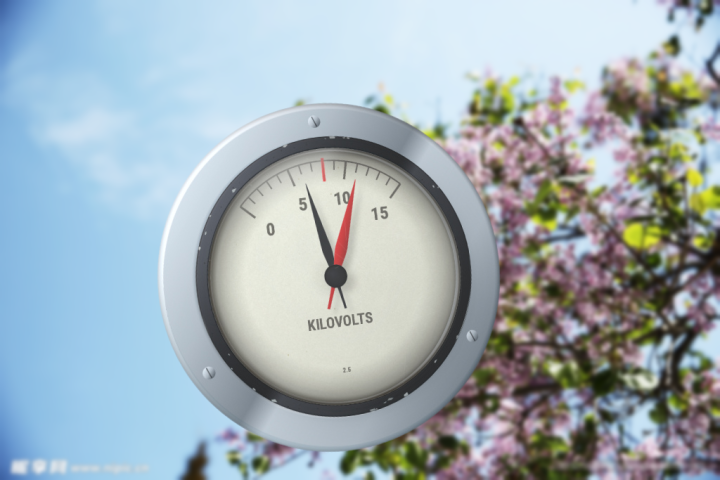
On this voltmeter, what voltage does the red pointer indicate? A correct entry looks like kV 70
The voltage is kV 11
